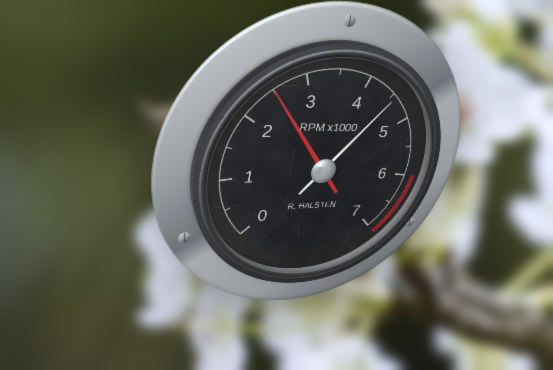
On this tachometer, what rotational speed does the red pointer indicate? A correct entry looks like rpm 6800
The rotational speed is rpm 2500
